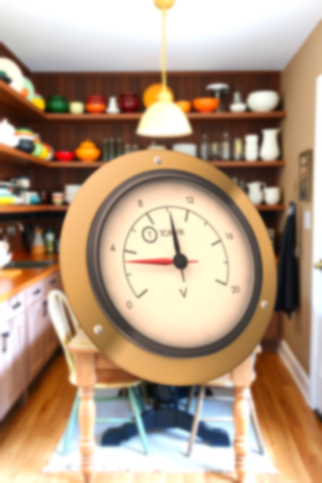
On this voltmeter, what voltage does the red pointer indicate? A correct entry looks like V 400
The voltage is V 3
